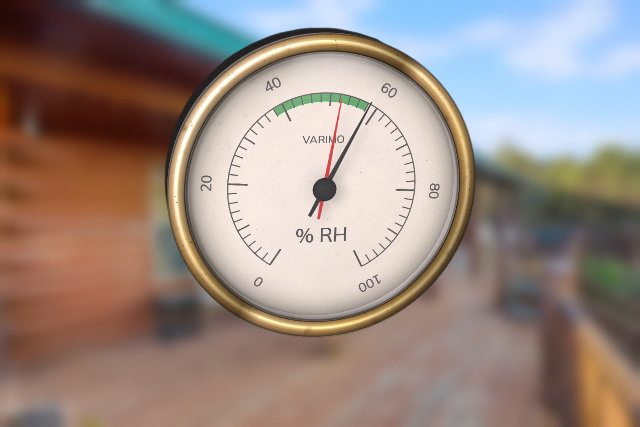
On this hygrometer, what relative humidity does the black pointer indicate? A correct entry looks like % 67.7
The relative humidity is % 58
